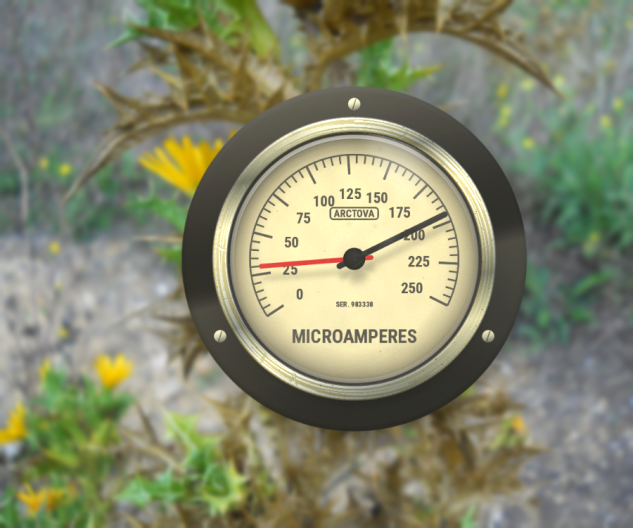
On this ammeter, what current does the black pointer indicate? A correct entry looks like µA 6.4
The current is µA 195
